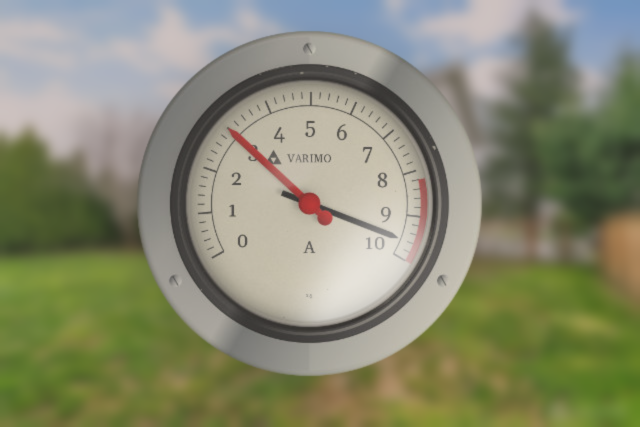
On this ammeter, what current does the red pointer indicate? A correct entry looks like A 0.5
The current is A 3
